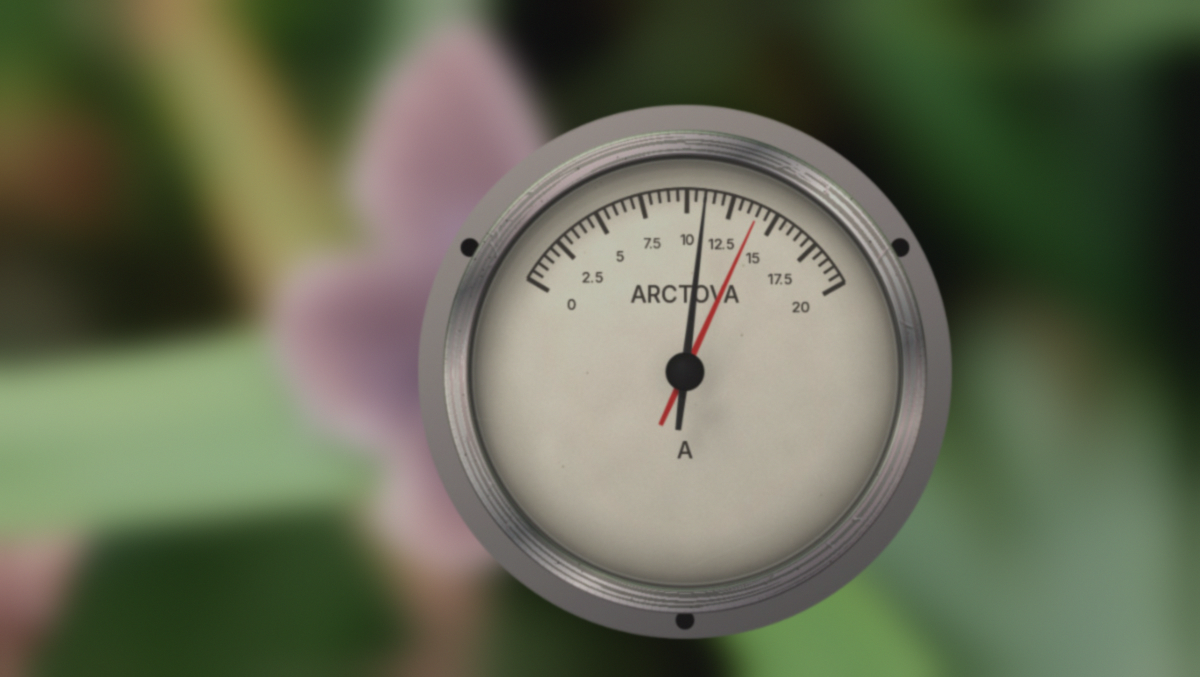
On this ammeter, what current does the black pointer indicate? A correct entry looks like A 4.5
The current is A 11
